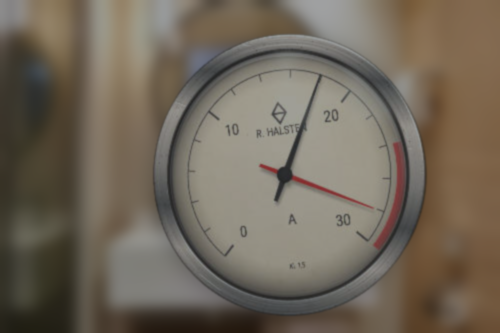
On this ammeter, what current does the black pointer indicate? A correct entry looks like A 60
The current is A 18
